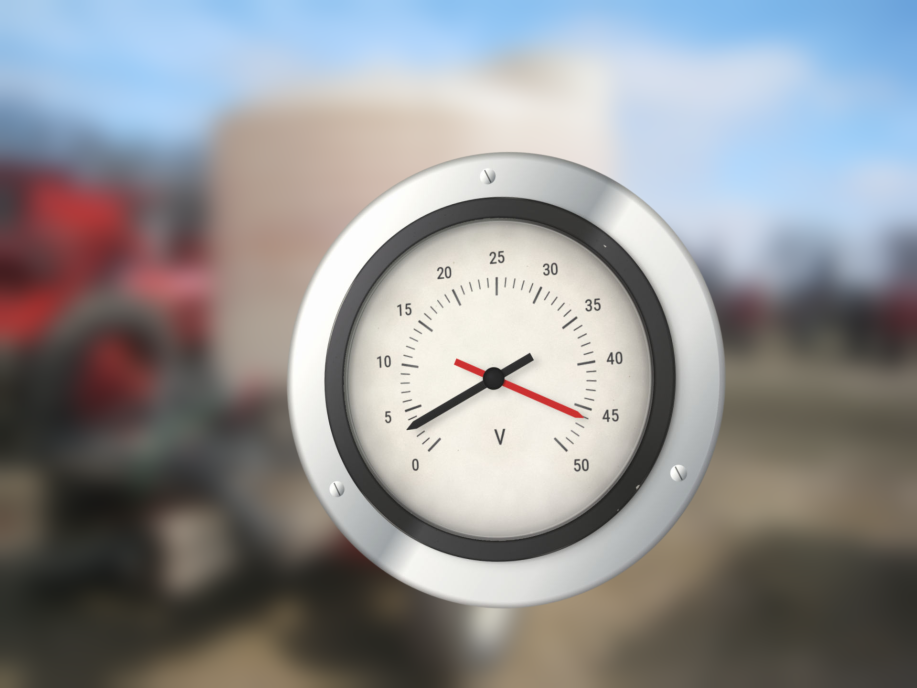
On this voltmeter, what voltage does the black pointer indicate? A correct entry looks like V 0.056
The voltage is V 3
